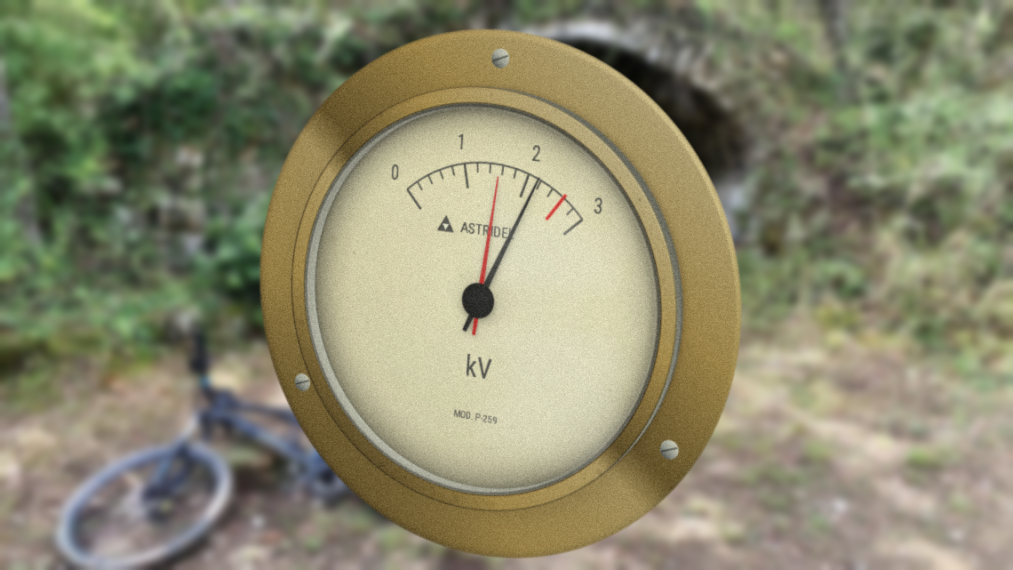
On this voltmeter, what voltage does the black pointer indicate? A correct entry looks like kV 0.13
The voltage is kV 2.2
